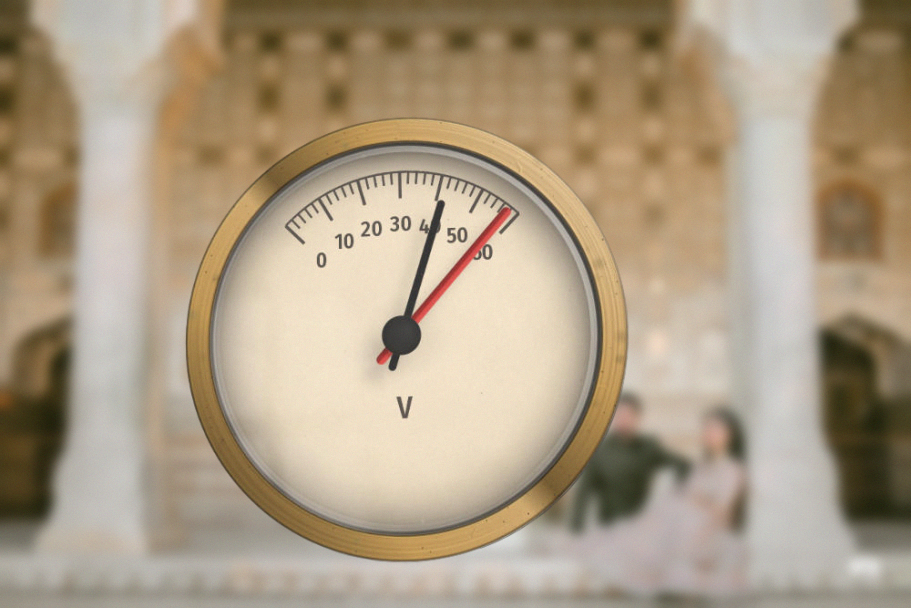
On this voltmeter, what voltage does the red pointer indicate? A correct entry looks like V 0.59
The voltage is V 58
